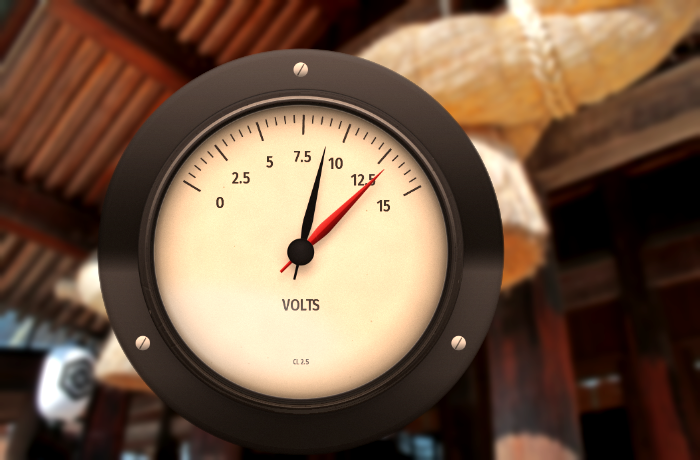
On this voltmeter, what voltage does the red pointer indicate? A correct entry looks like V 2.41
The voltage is V 13
